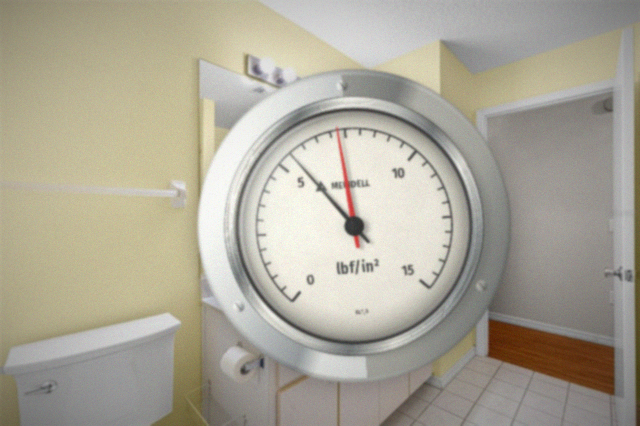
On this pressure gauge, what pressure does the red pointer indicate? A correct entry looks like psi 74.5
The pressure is psi 7.25
